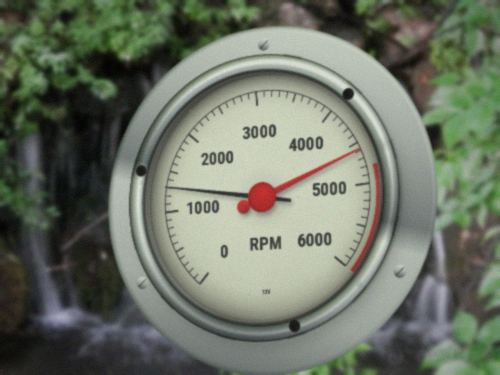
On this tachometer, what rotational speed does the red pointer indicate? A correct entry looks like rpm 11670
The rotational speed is rpm 4600
